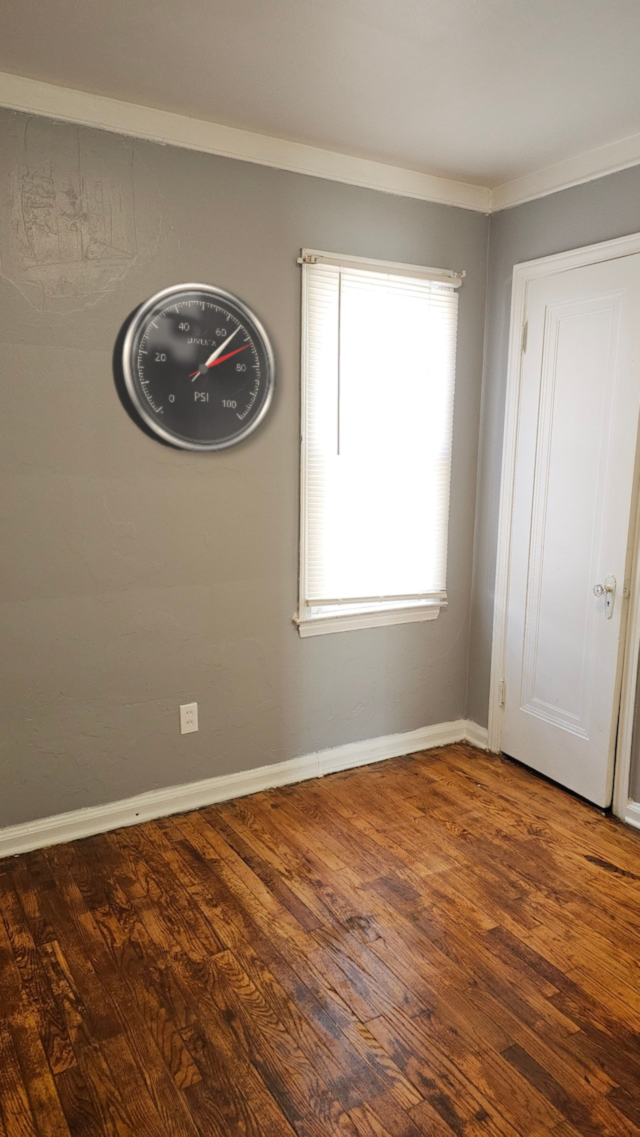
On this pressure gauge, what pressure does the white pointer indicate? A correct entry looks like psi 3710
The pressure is psi 65
